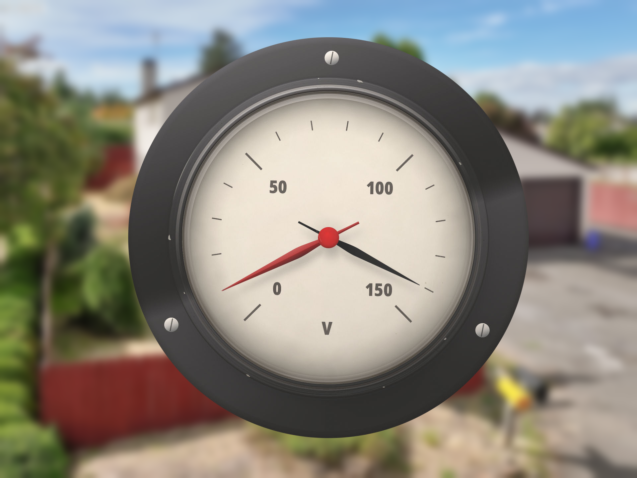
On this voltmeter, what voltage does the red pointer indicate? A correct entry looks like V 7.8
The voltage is V 10
